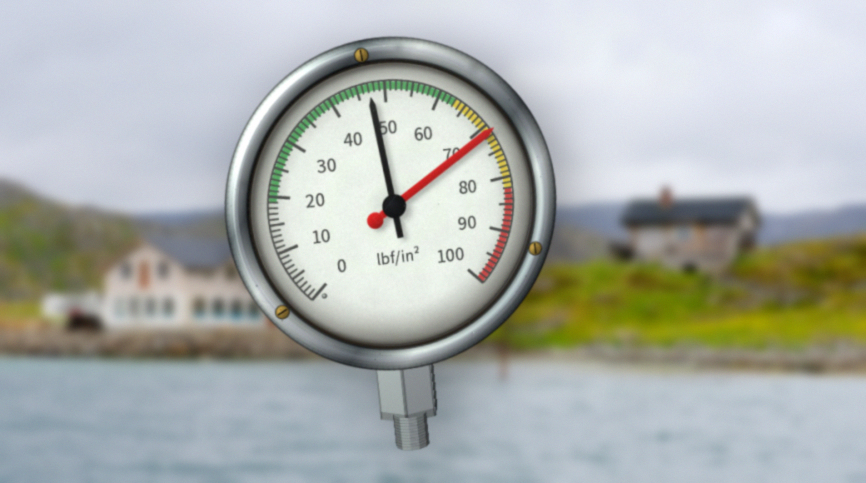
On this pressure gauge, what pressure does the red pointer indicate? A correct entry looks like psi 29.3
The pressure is psi 71
